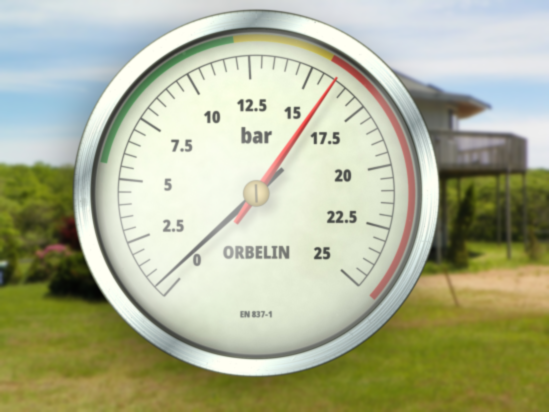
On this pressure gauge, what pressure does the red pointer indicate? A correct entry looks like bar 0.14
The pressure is bar 16
